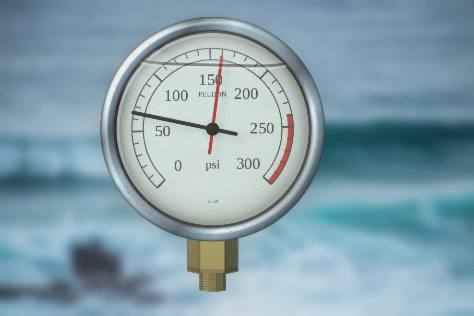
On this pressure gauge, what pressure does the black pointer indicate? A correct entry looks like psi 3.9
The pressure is psi 65
